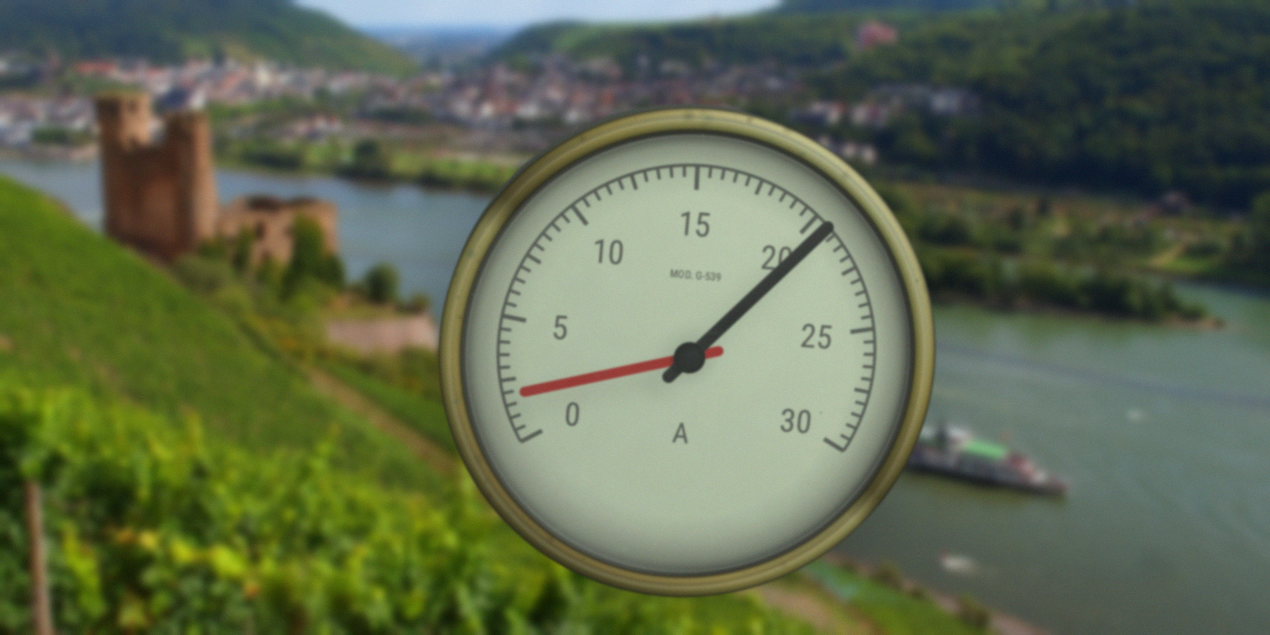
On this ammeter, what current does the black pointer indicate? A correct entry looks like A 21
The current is A 20.5
